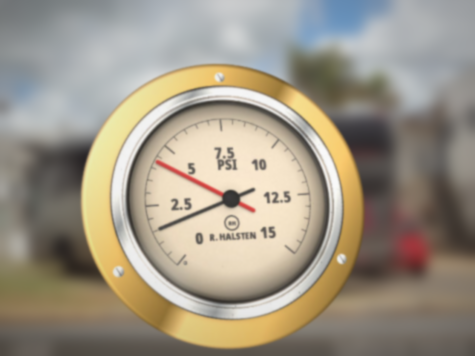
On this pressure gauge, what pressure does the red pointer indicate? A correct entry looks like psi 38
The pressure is psi 4.25
